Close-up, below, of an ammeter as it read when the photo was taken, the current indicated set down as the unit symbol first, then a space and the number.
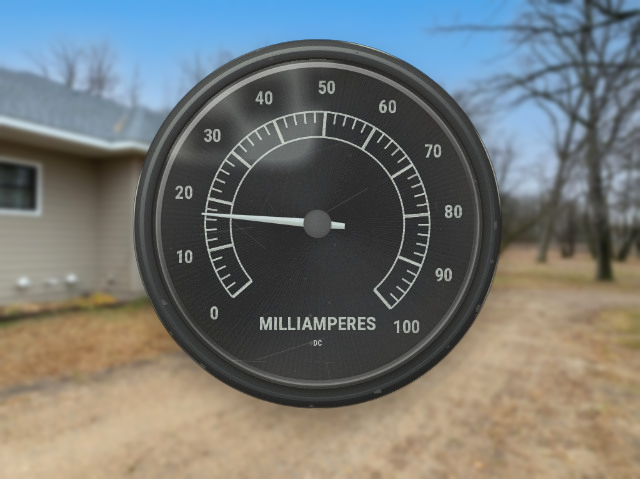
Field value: mA 17
